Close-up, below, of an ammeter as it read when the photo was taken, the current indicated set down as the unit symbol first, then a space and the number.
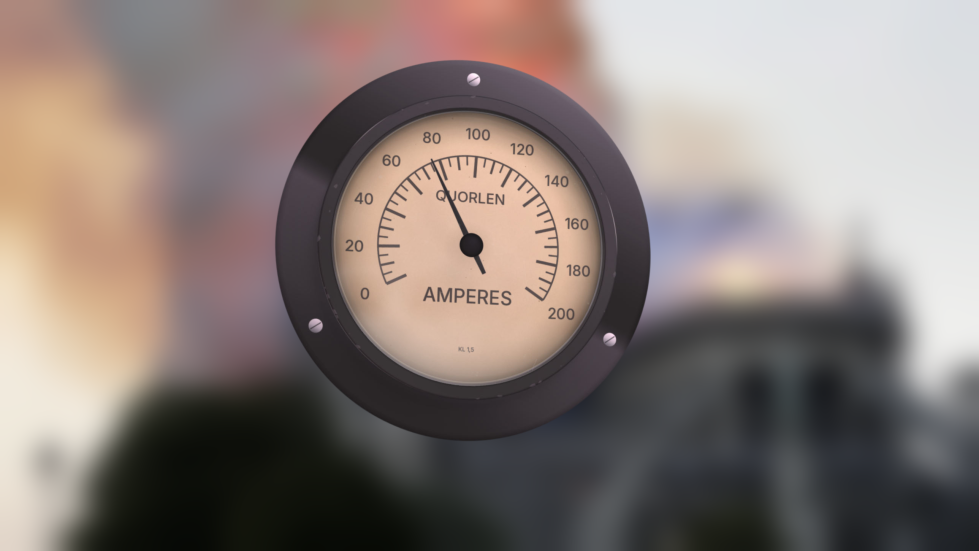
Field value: A 75
